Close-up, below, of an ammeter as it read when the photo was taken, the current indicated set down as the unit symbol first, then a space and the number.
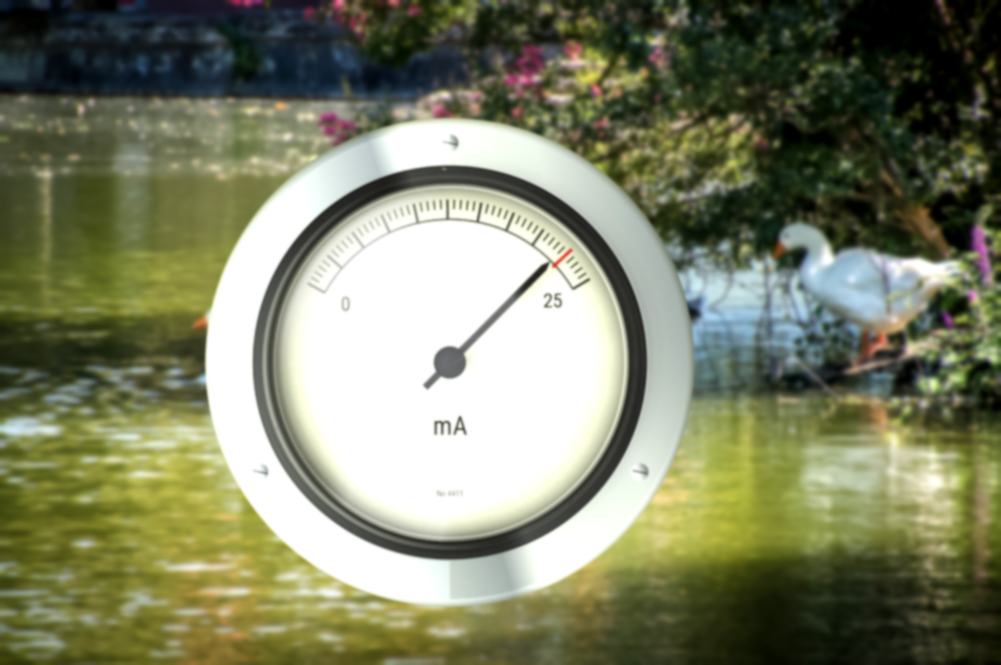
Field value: mA 22
